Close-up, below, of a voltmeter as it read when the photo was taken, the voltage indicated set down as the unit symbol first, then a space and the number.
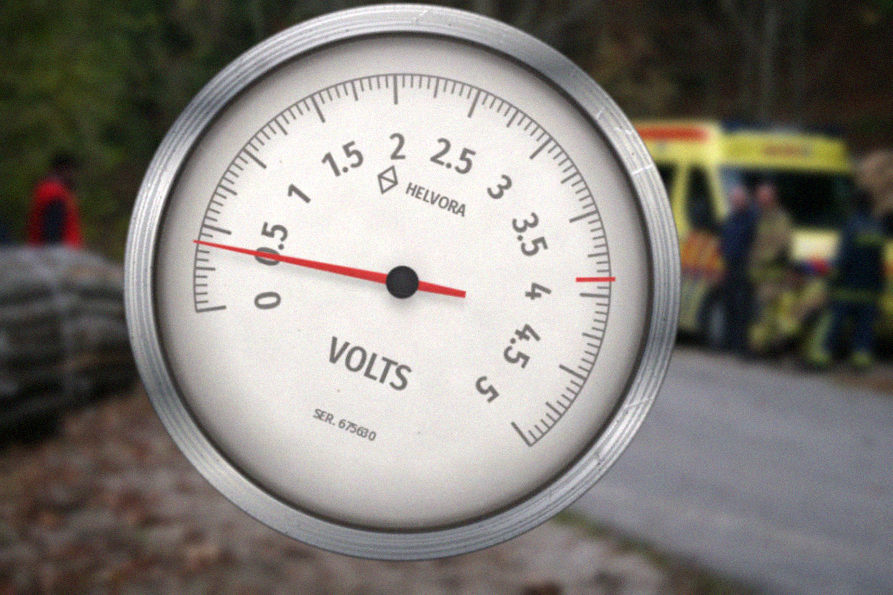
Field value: V 0.4
